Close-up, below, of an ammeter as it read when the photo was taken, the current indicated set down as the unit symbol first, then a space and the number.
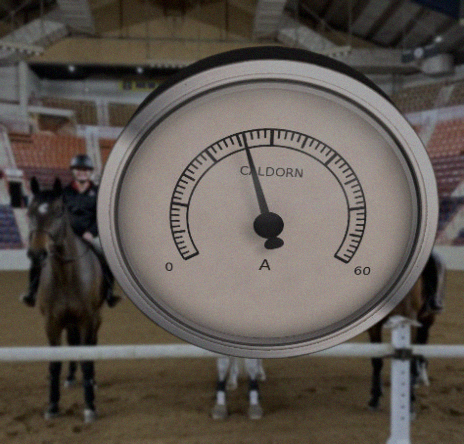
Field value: A 26
